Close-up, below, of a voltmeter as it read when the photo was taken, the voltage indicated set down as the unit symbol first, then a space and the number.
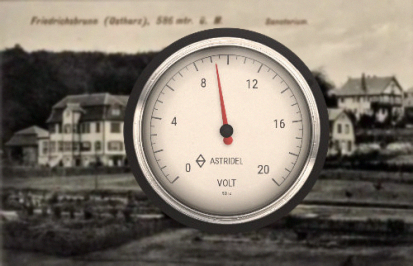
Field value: V 9.25
